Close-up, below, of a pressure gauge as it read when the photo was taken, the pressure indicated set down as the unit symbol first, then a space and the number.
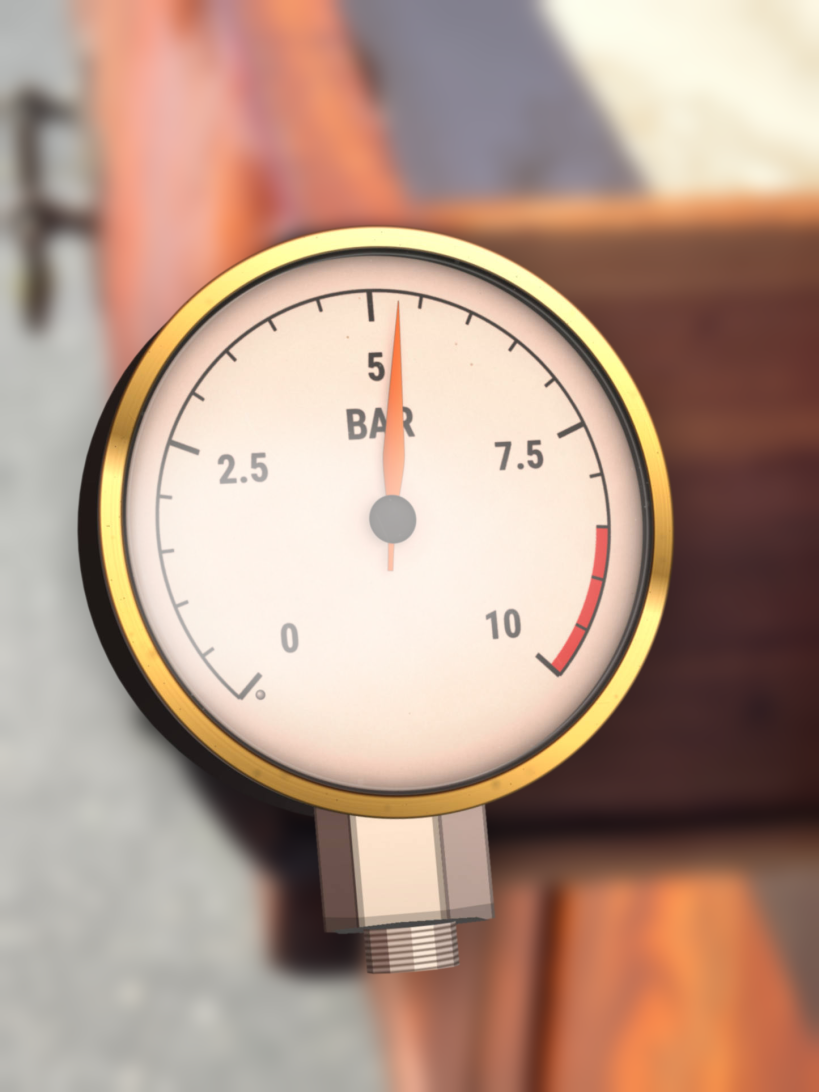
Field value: bar 5.25
